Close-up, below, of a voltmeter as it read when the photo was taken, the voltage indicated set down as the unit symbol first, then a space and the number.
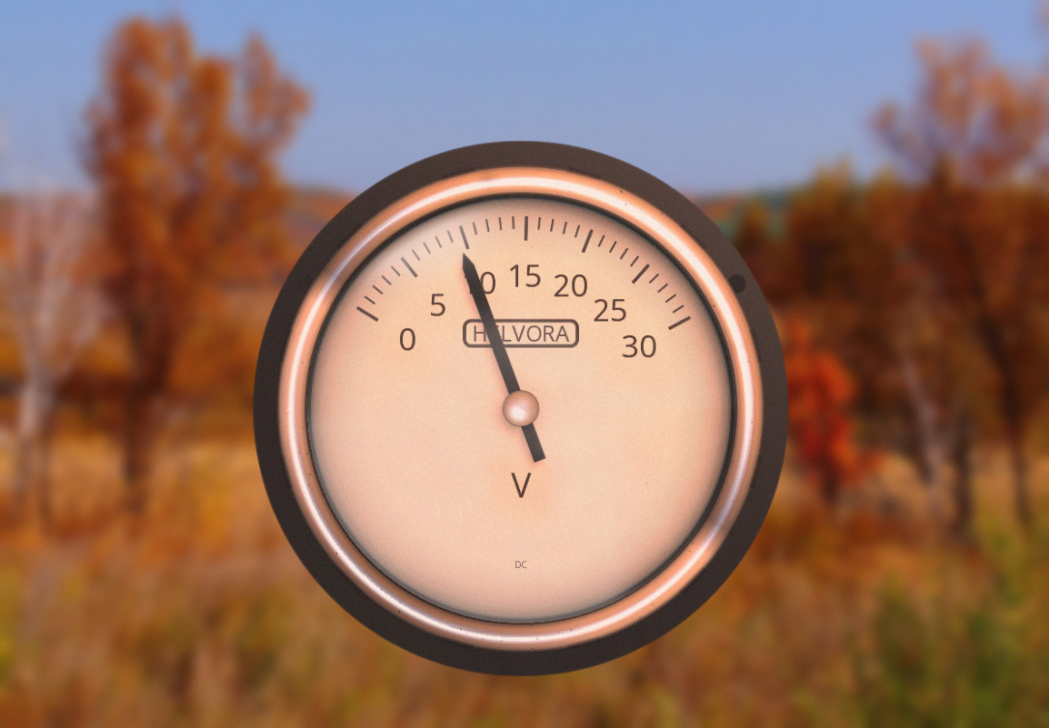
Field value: V 9.5
